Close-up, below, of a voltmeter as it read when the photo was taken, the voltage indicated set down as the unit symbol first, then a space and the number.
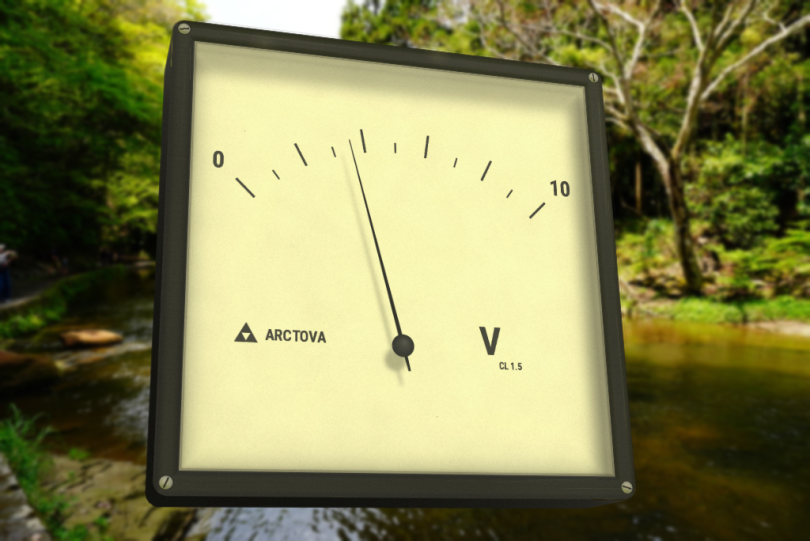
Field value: V 3.5
